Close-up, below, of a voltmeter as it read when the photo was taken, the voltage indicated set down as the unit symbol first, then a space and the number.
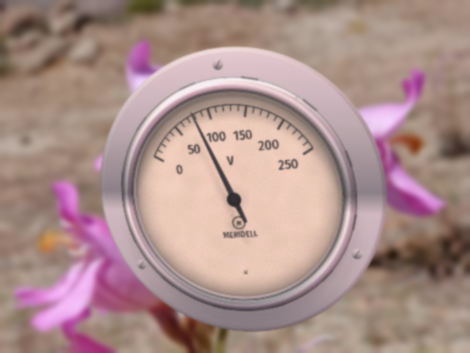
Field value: V 80
